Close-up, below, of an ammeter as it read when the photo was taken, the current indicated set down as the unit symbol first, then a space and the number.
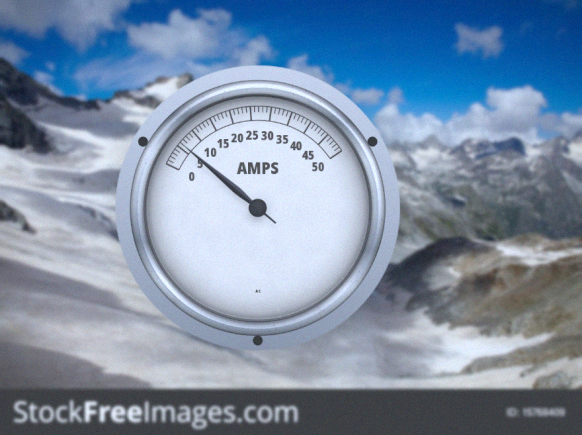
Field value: A 6
